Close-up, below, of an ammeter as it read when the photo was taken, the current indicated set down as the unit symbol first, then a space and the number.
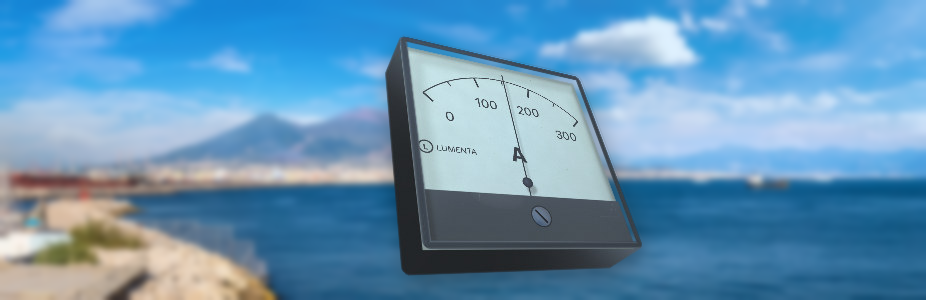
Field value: A 150
